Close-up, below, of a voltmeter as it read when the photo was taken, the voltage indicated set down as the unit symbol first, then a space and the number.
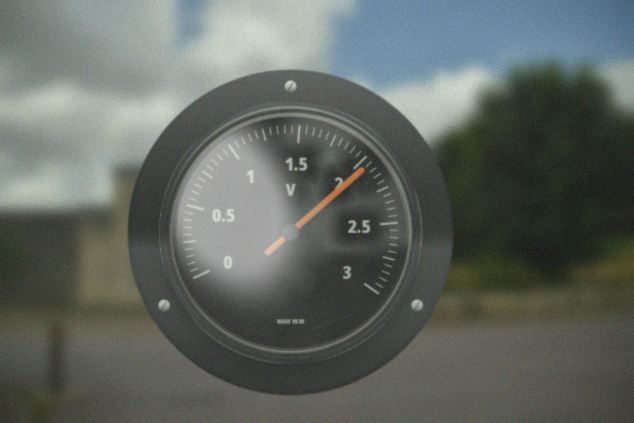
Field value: V 2.05
